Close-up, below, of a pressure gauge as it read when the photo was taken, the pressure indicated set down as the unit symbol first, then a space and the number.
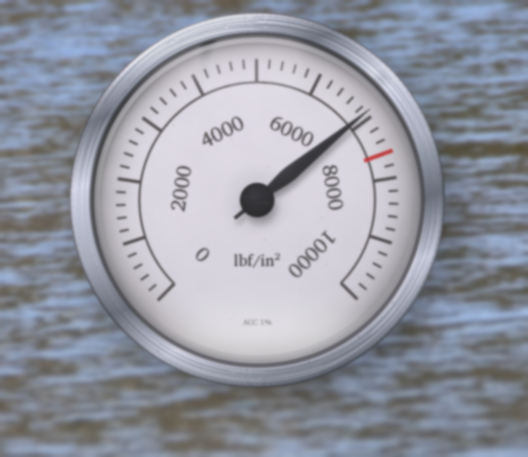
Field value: psi 6900
